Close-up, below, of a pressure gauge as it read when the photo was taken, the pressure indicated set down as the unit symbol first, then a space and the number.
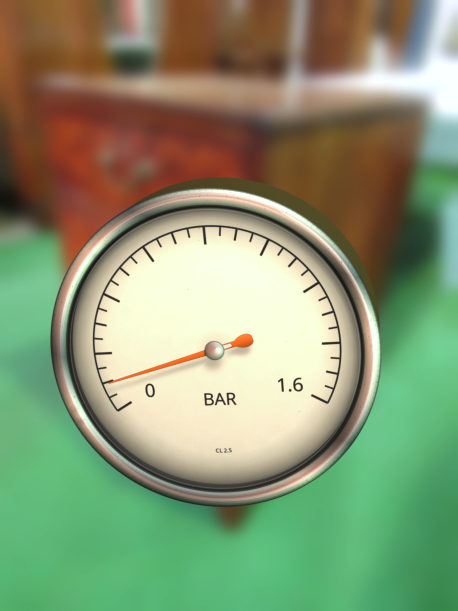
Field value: bar 0.1
